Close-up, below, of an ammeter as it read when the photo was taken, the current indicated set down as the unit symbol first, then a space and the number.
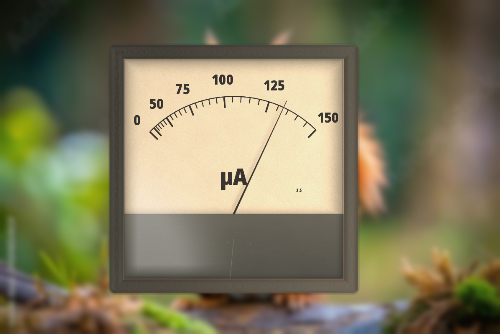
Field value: µA 132.5
